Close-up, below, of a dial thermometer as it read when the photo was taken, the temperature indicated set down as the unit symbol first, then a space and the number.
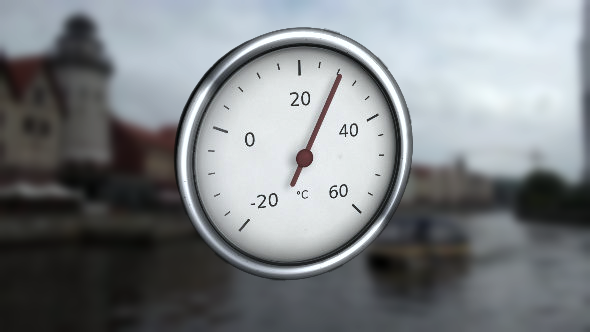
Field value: °C 28
